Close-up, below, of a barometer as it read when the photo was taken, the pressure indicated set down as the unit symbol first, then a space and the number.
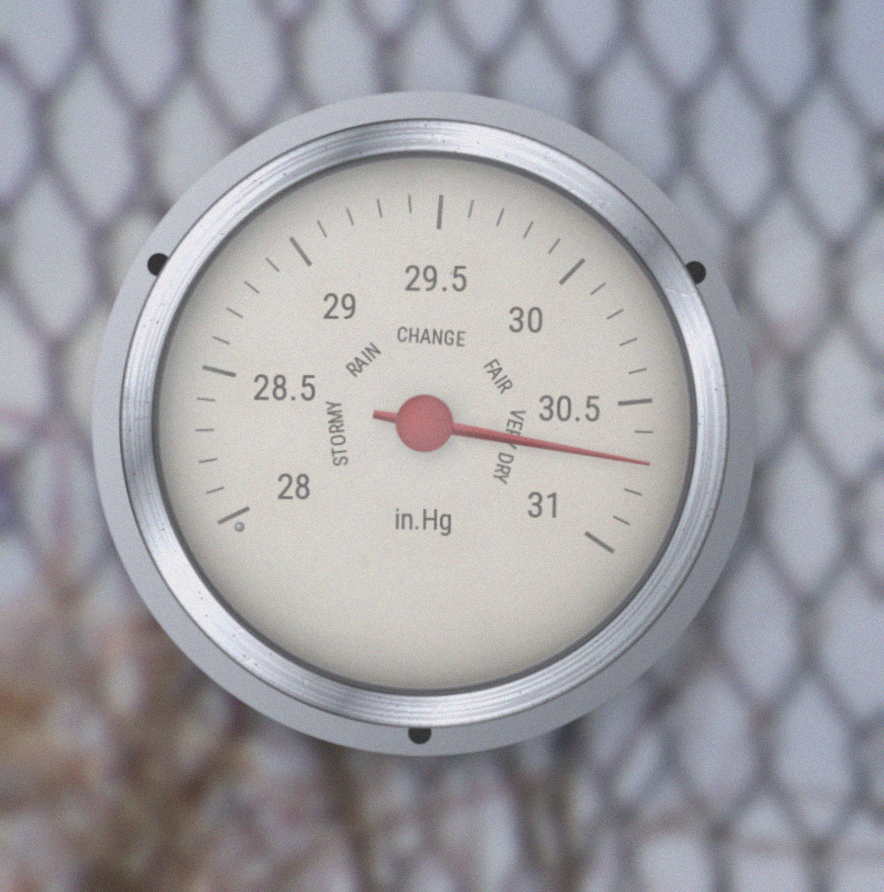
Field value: inHg 30.7
